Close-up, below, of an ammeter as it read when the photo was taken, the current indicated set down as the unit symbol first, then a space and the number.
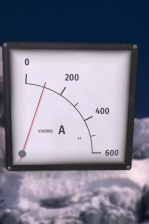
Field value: A 100
